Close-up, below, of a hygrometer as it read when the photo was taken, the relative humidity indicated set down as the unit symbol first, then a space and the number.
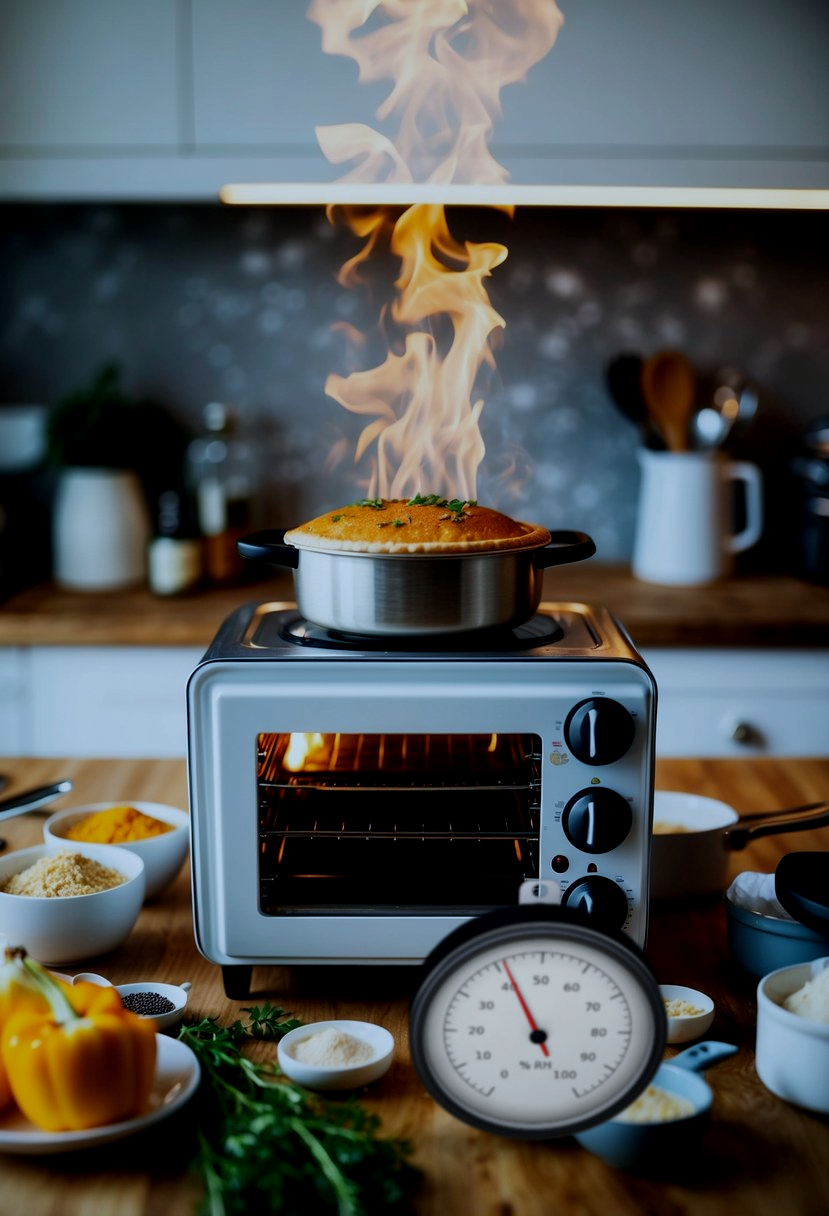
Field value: % 42
